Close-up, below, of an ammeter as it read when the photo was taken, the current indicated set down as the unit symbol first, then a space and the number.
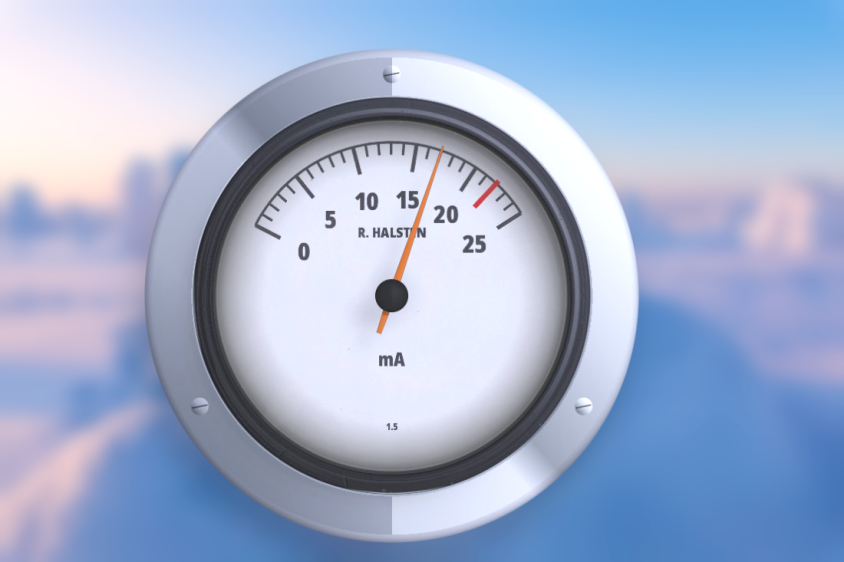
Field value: mA 17
